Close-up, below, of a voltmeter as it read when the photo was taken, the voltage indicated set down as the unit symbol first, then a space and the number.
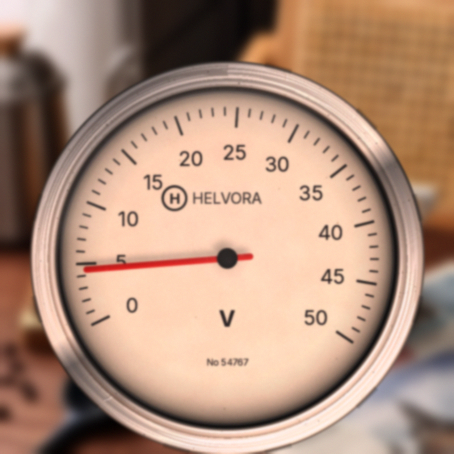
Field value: V 4.5
